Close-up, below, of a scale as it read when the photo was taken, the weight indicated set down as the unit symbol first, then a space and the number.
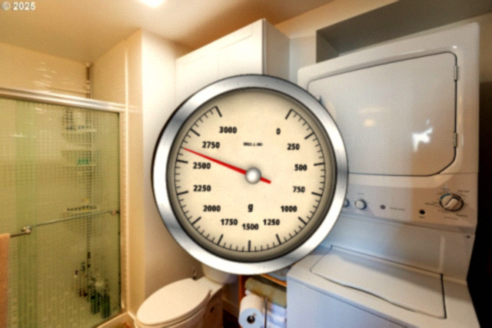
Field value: g 2600
